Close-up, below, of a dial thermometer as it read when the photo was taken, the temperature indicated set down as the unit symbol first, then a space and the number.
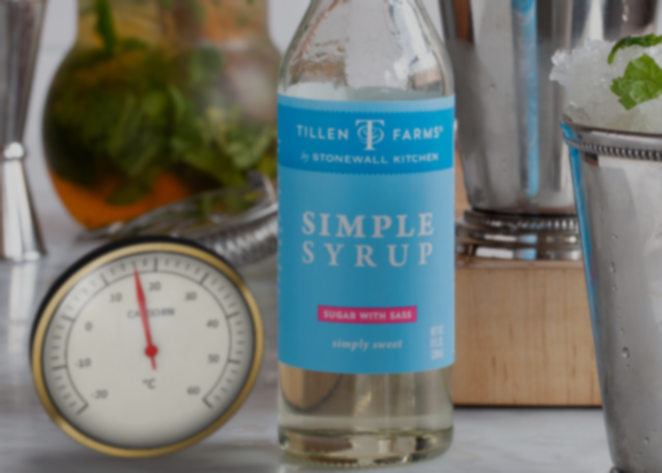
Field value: °C 16
